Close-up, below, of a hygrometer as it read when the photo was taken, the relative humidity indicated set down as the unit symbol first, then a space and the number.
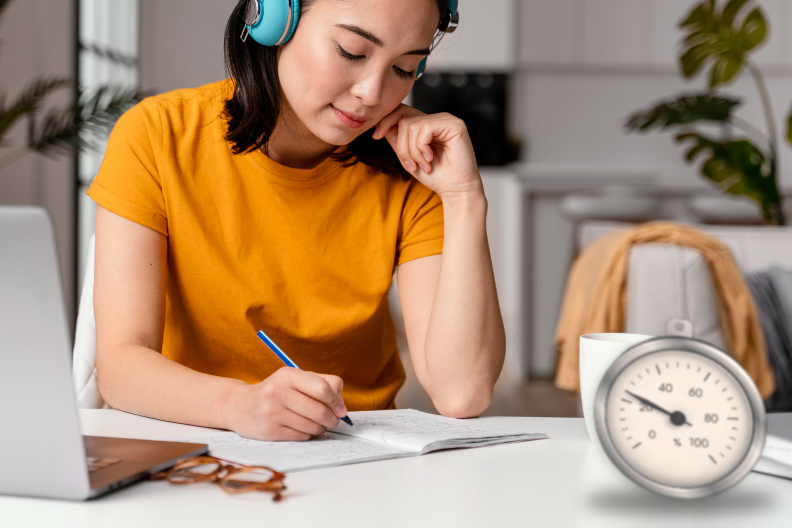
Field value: % 24
